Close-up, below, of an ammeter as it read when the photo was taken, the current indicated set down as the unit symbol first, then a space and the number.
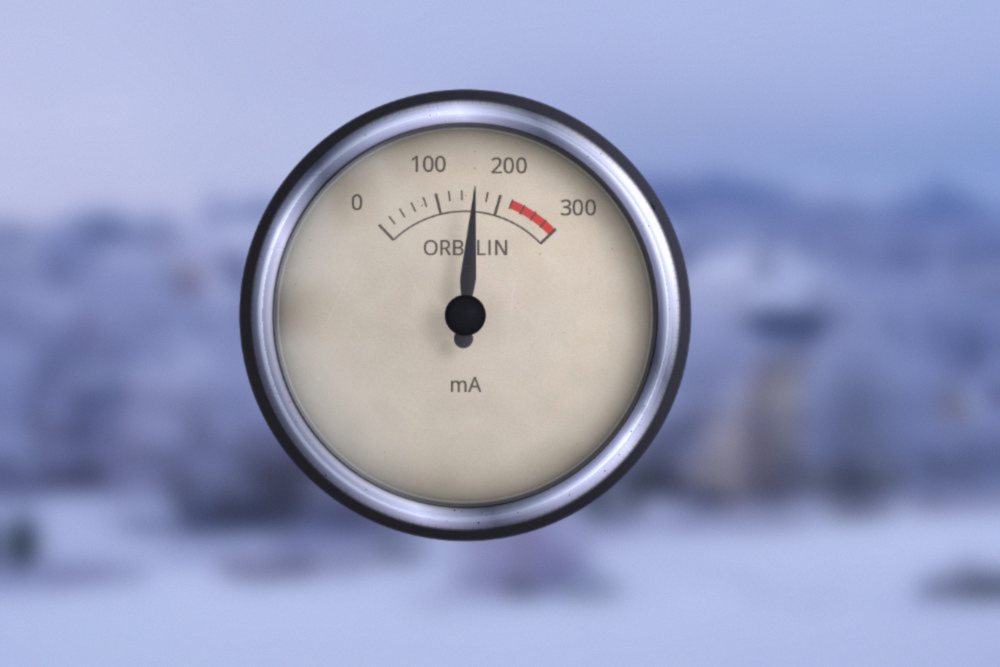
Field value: mA 160
